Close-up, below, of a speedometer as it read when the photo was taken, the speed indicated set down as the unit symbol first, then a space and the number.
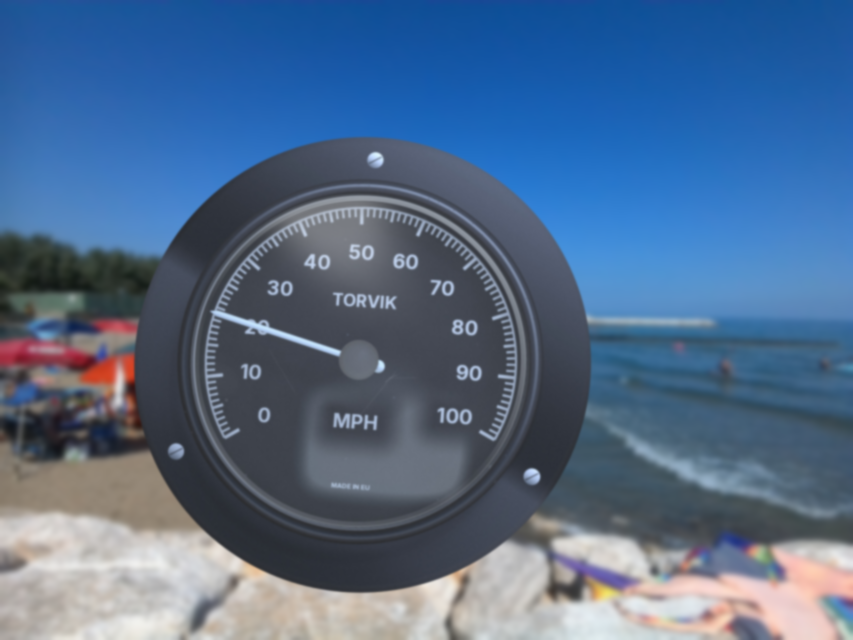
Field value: mph 20
